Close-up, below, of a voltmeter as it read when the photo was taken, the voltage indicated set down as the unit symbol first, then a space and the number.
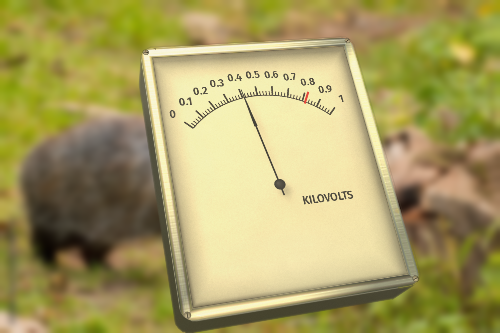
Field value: kV 0.4
